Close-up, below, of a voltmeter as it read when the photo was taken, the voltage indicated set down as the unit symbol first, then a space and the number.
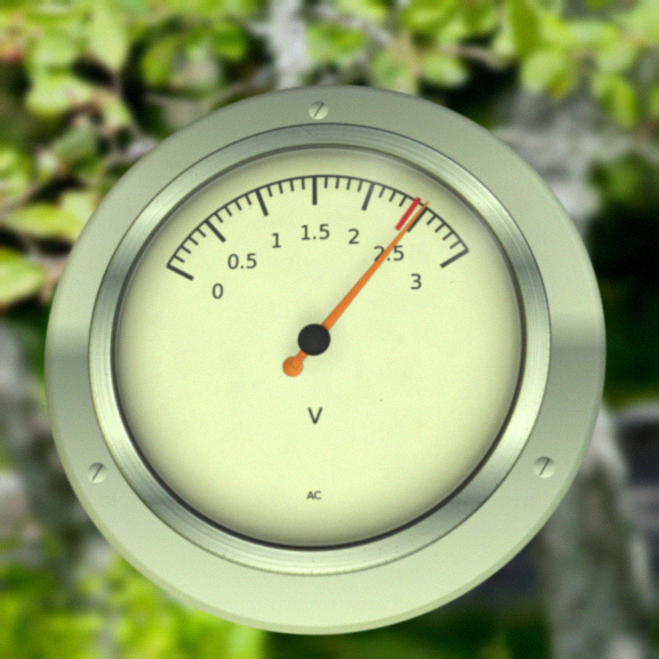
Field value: V 2.5
